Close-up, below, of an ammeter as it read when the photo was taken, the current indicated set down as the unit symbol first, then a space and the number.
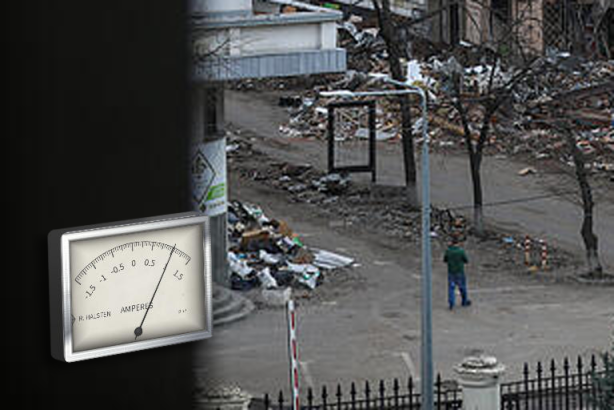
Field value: A 1
